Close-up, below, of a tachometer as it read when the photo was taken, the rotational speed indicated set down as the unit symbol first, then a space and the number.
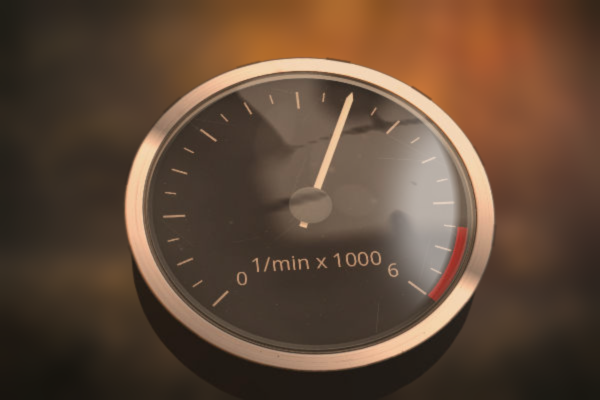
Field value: rpm 3500
